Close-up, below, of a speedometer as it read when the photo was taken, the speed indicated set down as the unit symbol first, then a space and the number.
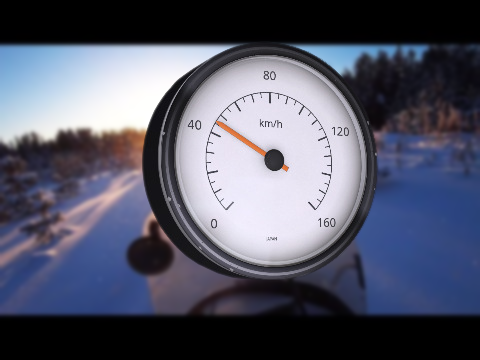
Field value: km/h 45
